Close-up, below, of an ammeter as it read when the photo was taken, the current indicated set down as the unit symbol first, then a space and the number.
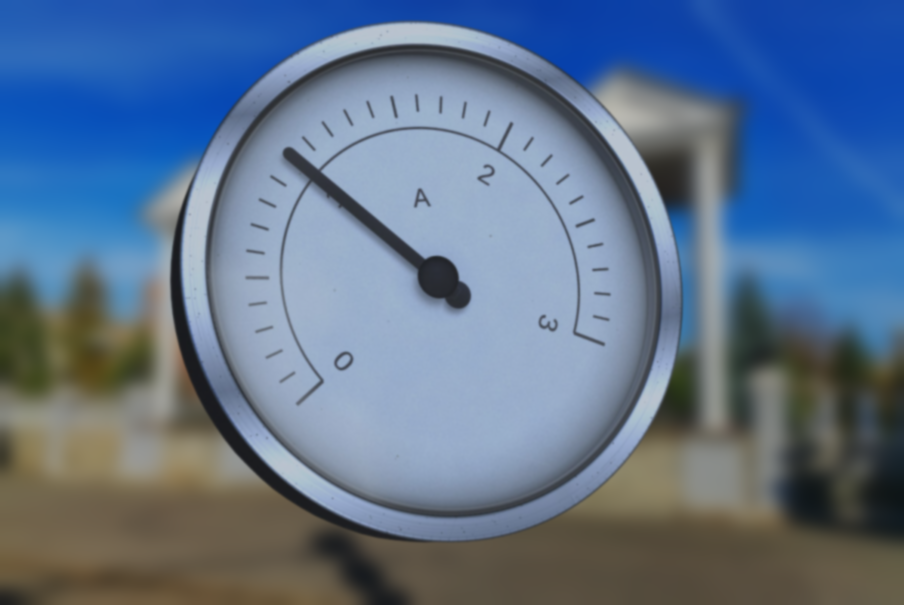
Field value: A 1
